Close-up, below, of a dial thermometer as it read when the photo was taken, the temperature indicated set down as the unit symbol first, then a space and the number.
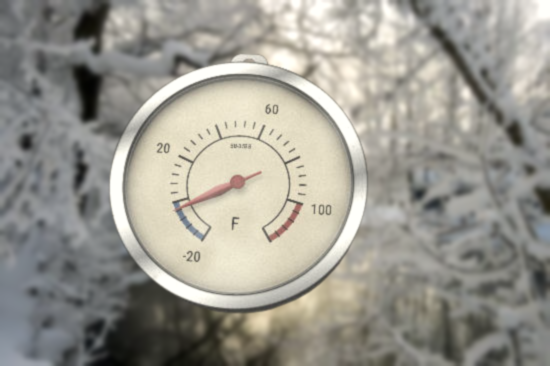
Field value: °F -4
